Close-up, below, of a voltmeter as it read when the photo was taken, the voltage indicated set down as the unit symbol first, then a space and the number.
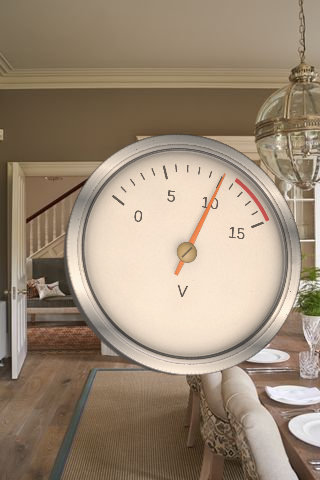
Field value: V 10
